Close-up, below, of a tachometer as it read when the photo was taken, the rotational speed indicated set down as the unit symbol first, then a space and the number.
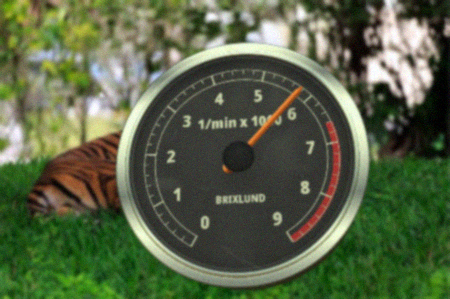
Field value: rpm 5800
